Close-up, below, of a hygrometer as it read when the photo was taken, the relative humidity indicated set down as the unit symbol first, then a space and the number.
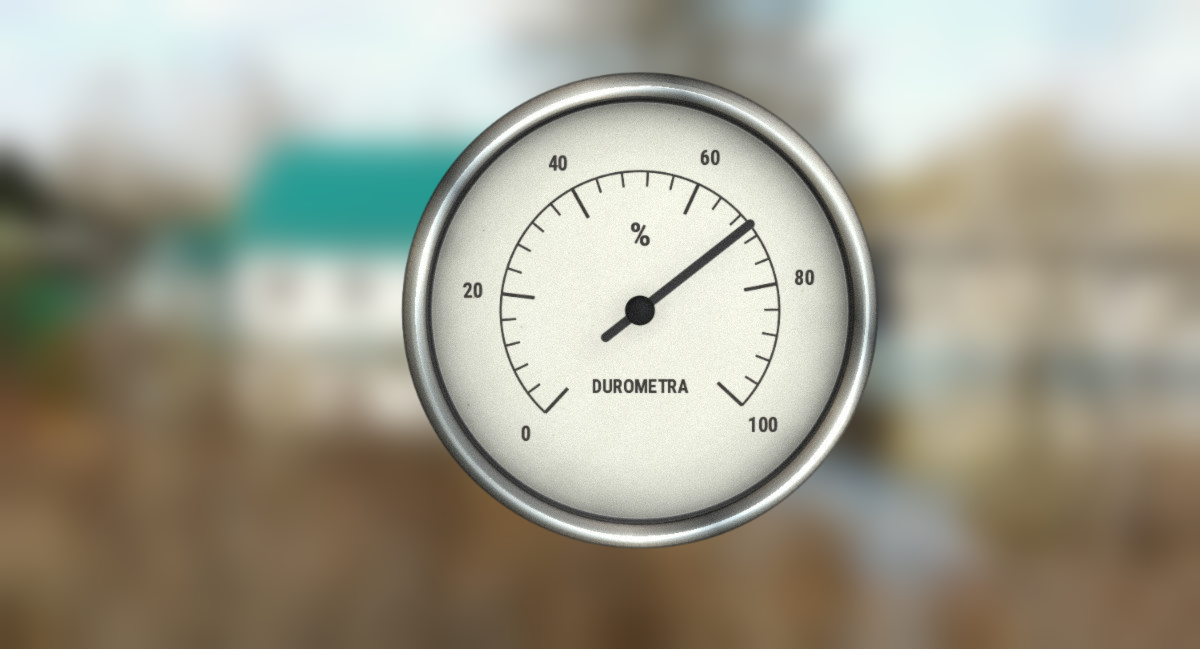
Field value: % 70
